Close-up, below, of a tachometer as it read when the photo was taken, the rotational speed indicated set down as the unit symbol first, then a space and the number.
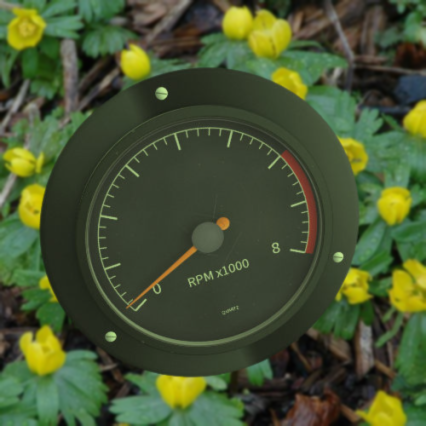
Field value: rpm 200
